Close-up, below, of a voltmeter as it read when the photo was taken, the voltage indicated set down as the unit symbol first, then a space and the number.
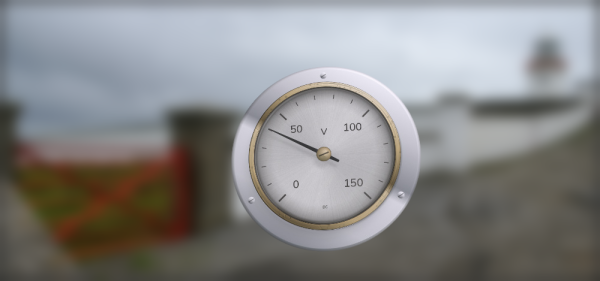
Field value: V 40
